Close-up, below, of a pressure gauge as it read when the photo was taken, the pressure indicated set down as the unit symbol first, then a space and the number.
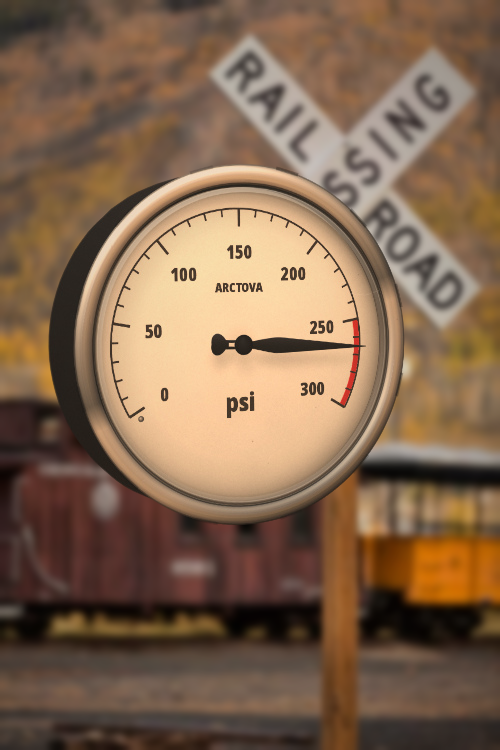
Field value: psi 265
